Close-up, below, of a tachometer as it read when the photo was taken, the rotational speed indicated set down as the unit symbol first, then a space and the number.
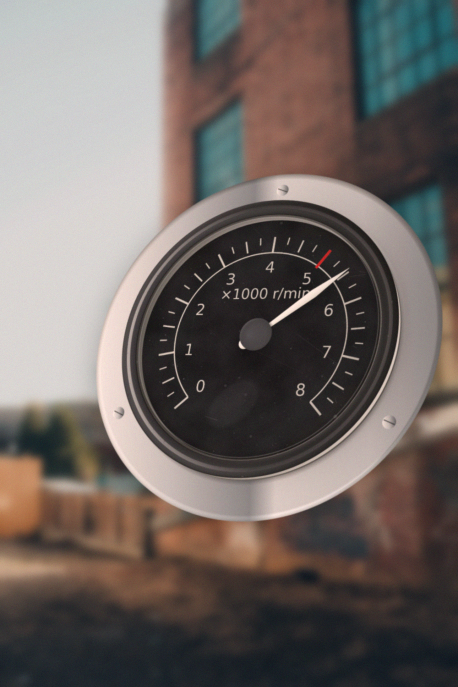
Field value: rpm 5500
